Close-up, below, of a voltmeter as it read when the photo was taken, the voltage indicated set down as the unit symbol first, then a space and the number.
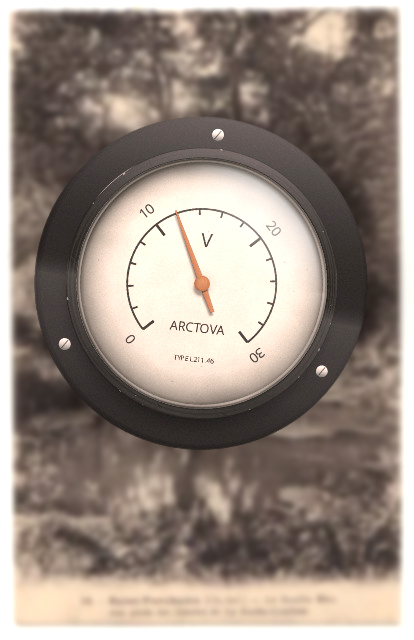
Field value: V 12
